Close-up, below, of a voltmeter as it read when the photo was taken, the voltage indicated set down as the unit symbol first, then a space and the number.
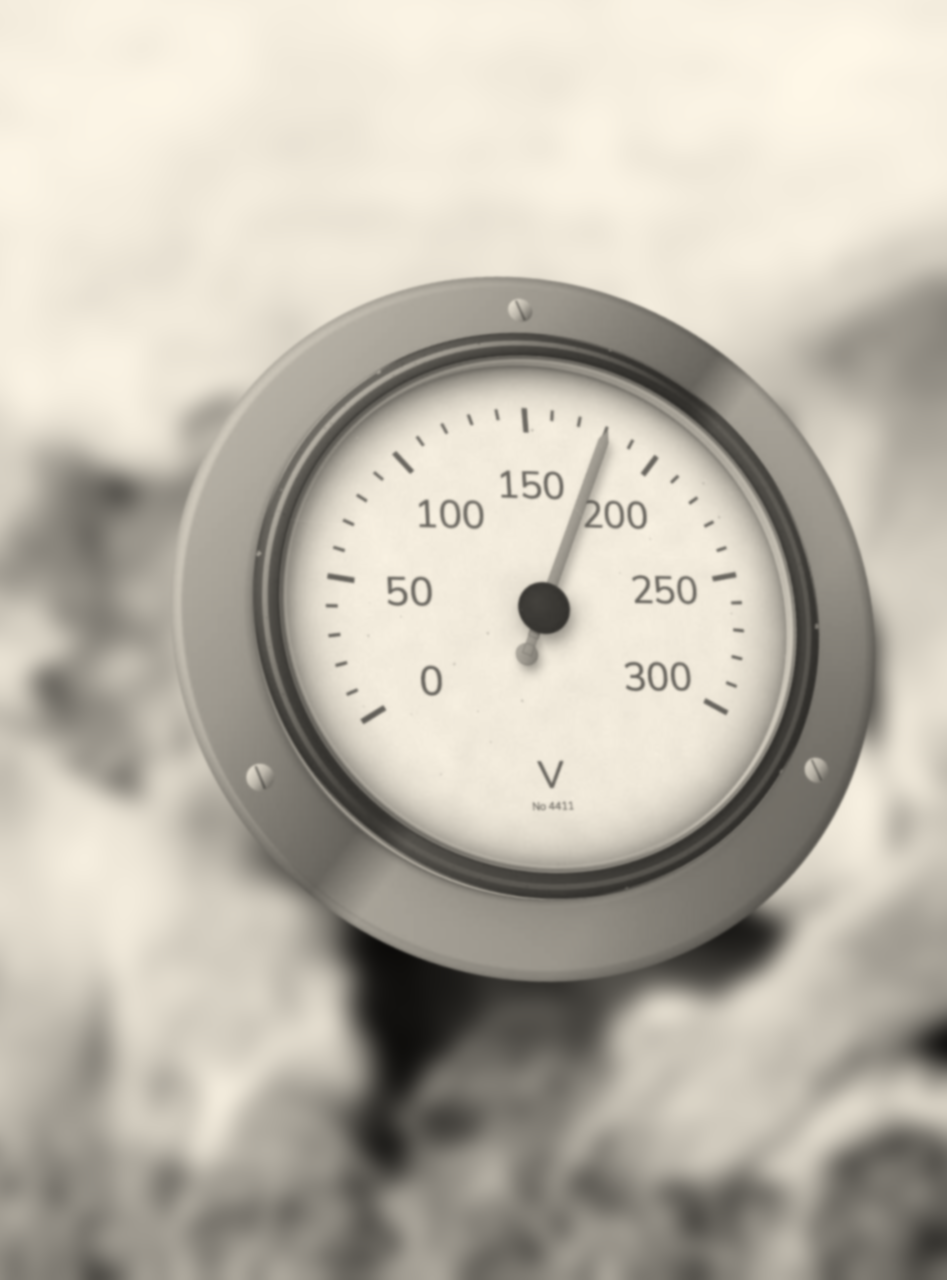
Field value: V 180
